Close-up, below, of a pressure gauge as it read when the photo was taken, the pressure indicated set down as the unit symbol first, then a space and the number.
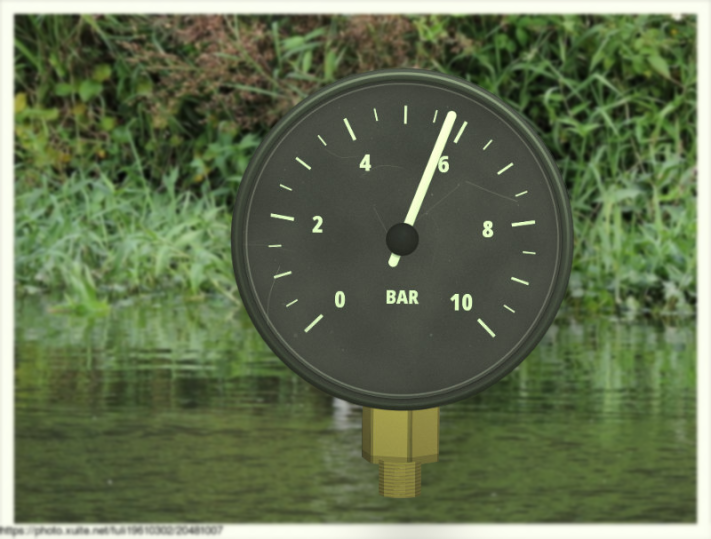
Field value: bar 5.75
